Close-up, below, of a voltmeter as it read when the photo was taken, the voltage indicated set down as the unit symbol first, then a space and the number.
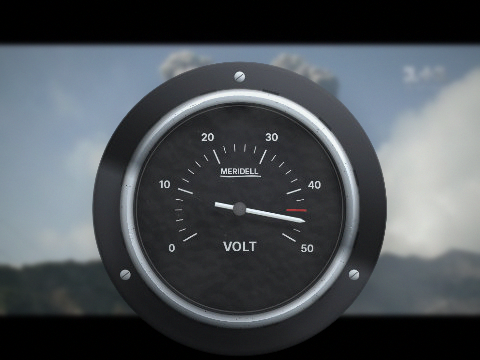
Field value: V 46
